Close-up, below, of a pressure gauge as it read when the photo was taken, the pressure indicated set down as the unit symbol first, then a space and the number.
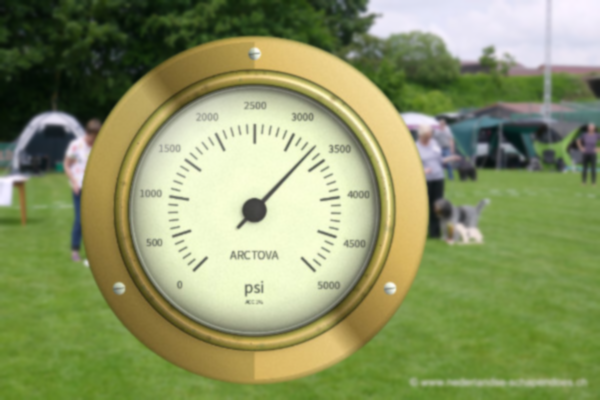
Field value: psi 3300
